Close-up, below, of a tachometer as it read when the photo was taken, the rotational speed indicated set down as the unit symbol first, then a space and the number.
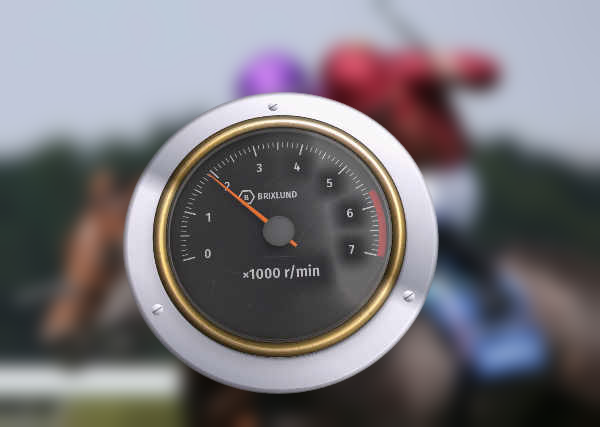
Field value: rpm 1900
